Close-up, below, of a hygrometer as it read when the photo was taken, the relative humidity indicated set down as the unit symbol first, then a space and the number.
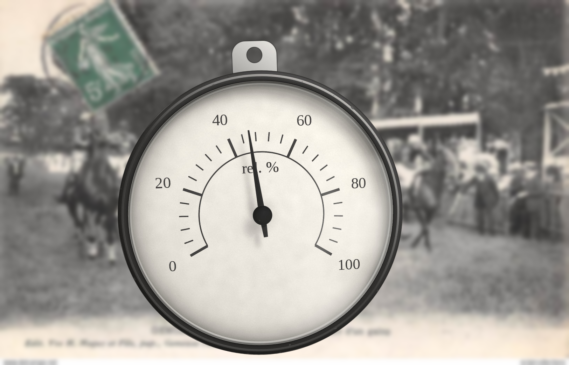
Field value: % 46
